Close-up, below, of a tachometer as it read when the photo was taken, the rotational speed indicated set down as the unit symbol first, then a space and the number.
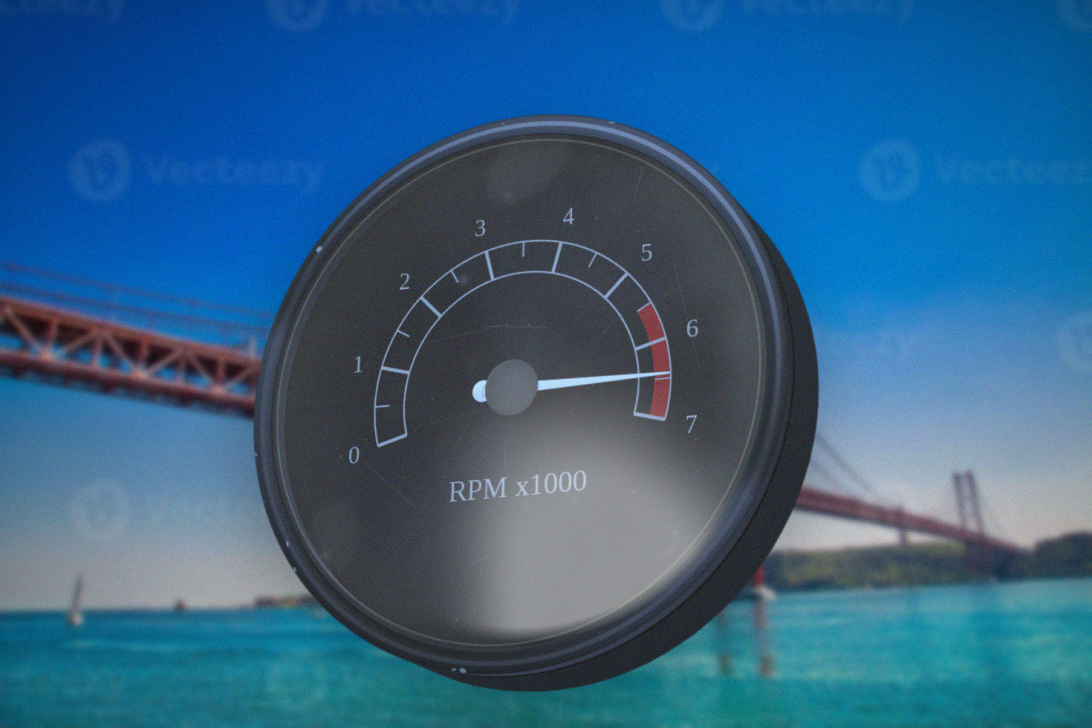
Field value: rpm 6500
